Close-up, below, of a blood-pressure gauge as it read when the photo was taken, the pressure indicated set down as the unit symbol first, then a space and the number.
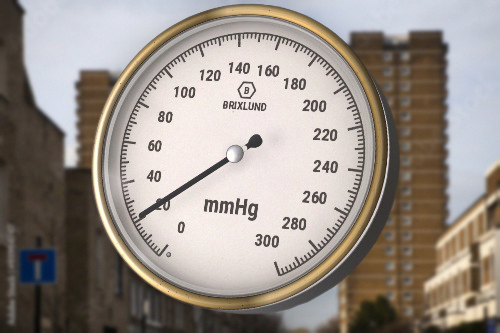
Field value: mmHg 20
